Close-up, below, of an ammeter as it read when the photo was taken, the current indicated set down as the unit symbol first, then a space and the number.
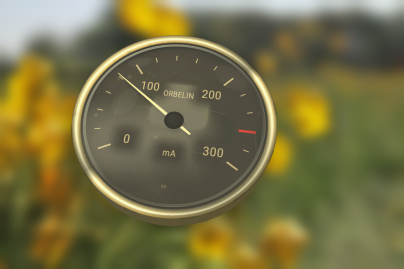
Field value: mA 80
